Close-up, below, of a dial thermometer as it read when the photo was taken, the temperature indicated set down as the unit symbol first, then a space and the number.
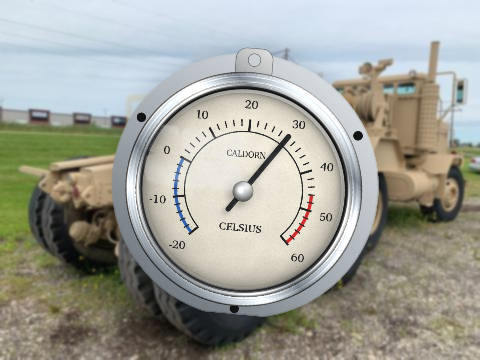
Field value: °C 30
